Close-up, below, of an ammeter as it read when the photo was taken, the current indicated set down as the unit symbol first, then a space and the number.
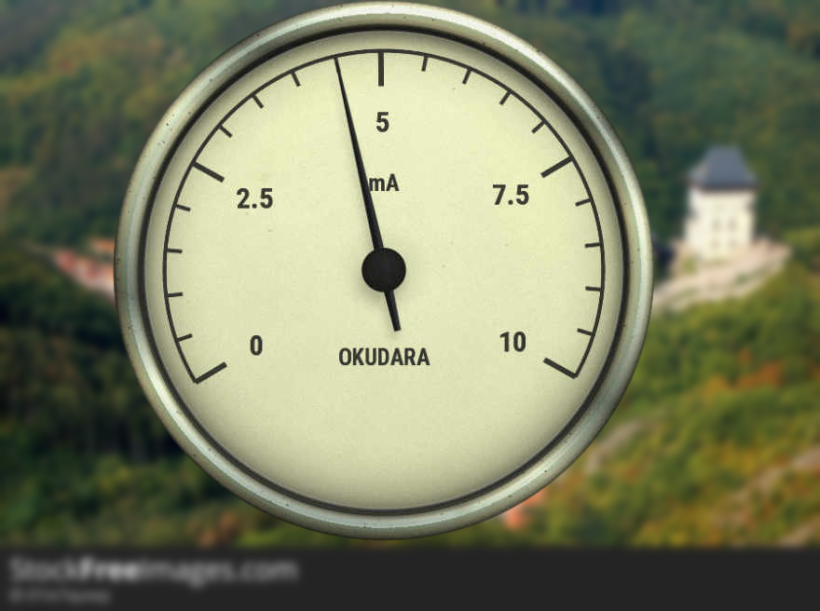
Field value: mA 4.5
